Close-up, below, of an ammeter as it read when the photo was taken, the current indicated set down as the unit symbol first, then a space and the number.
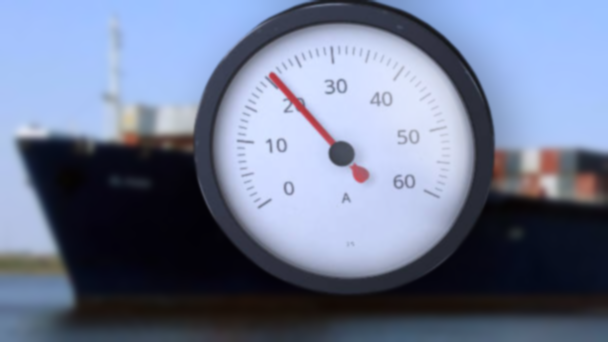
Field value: A 21
